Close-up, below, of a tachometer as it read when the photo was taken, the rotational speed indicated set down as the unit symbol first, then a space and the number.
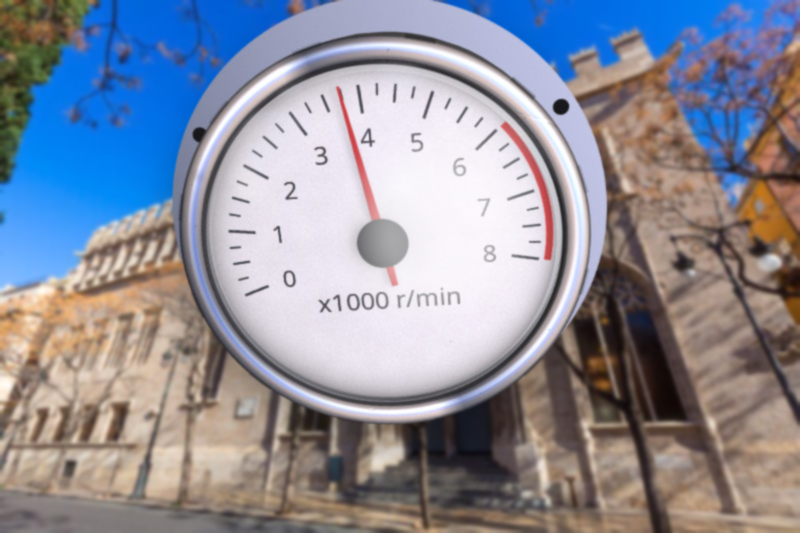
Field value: rpm 3750
